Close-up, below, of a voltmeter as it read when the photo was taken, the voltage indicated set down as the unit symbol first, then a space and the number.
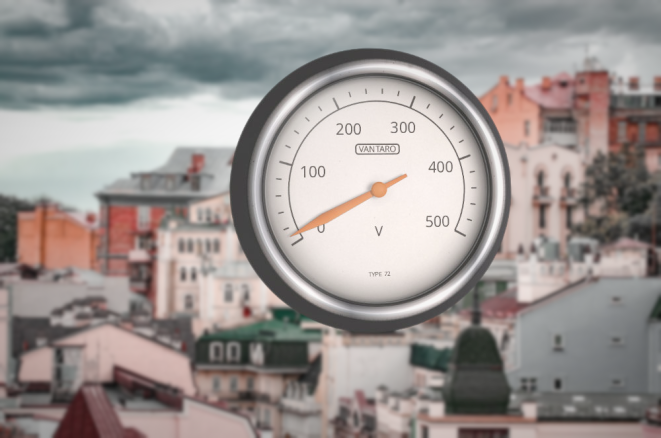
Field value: V 10
